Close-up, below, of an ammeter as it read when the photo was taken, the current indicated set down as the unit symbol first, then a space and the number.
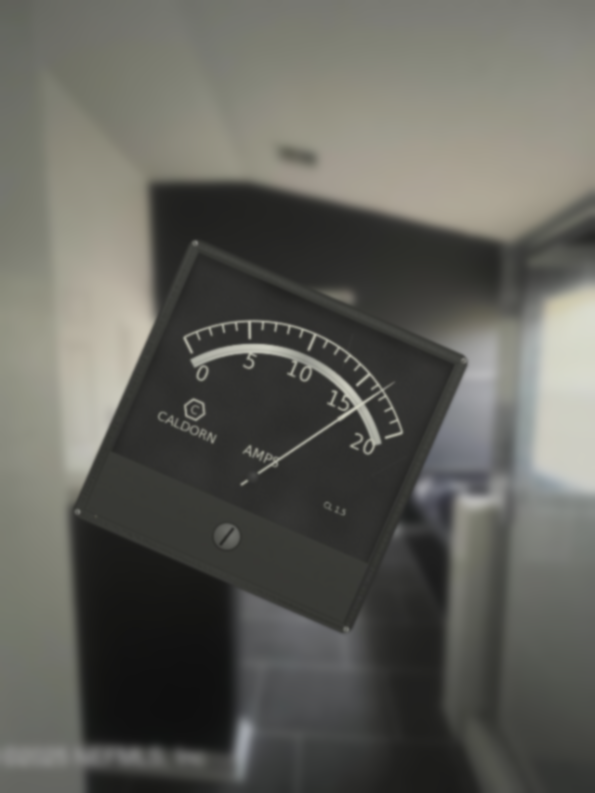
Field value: A 16.5
